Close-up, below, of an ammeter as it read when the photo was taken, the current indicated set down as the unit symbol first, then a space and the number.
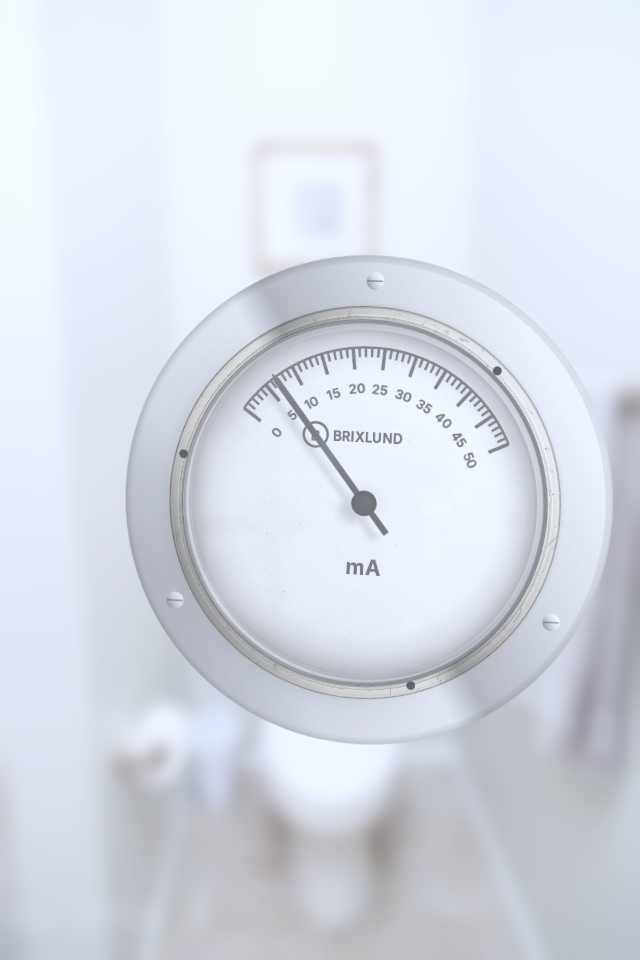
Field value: mA 7
